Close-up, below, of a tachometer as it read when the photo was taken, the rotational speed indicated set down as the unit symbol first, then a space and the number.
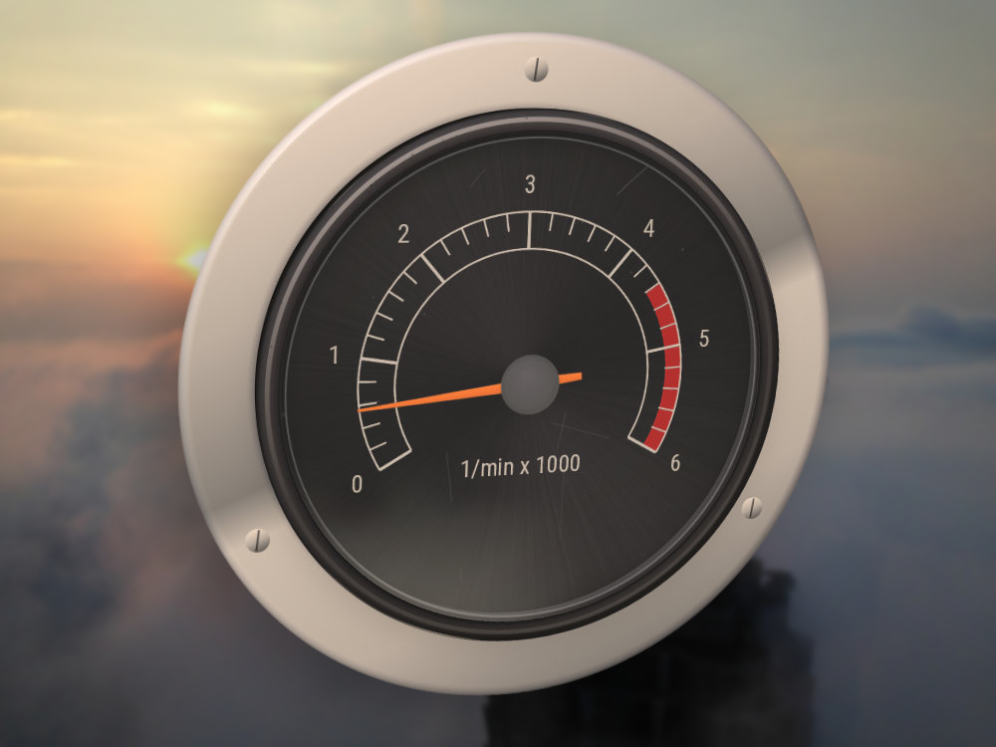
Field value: rpm 600
